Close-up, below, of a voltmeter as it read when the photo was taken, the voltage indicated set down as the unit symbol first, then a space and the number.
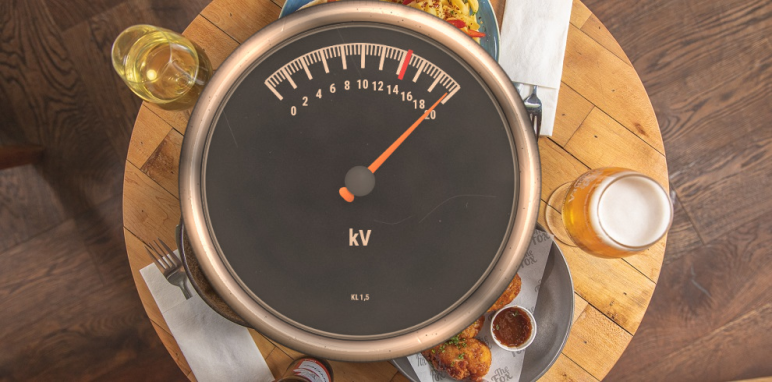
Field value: kV 19.6
